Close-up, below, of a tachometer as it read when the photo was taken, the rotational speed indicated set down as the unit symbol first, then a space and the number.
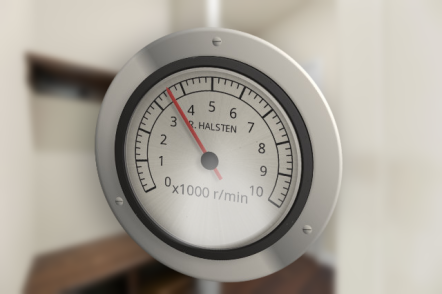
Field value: rpm 3600
